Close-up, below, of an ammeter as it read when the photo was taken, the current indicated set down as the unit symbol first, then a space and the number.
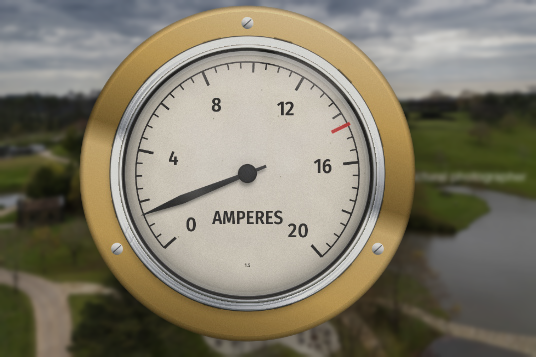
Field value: A 1.5
